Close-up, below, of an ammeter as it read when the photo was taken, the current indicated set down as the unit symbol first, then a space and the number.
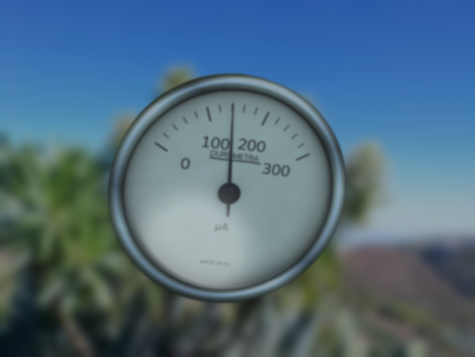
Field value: µA 140
